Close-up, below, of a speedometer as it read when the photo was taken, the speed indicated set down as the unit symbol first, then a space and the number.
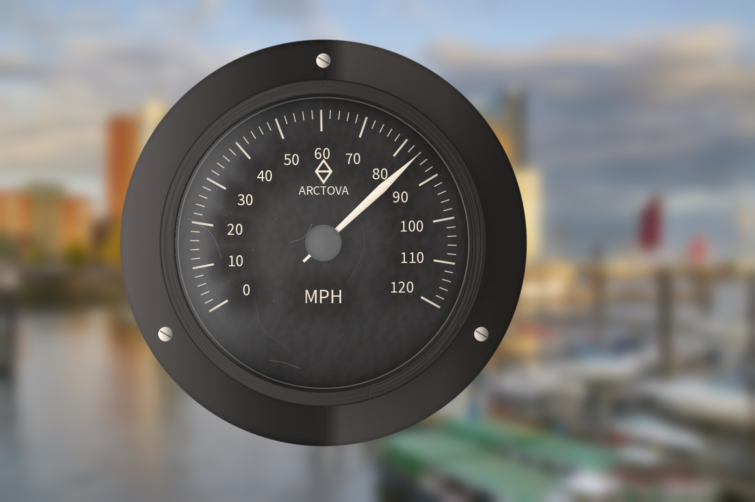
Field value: mph 84
